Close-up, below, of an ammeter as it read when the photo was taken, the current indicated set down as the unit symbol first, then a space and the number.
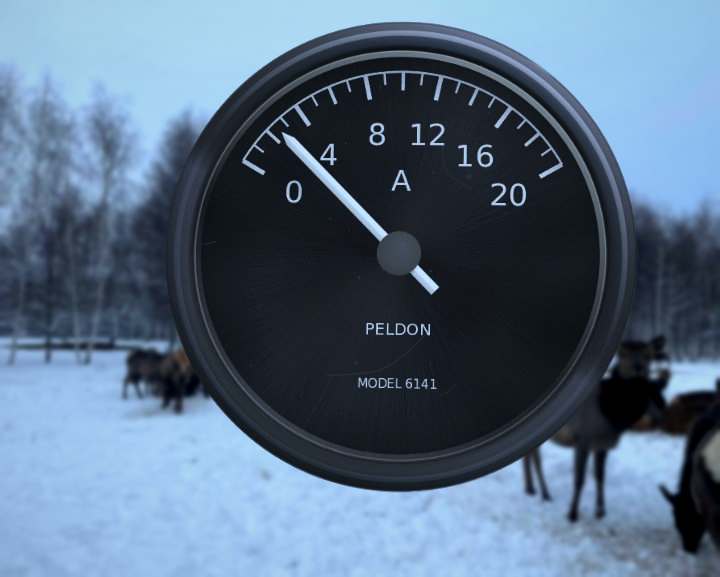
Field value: A 2.5
